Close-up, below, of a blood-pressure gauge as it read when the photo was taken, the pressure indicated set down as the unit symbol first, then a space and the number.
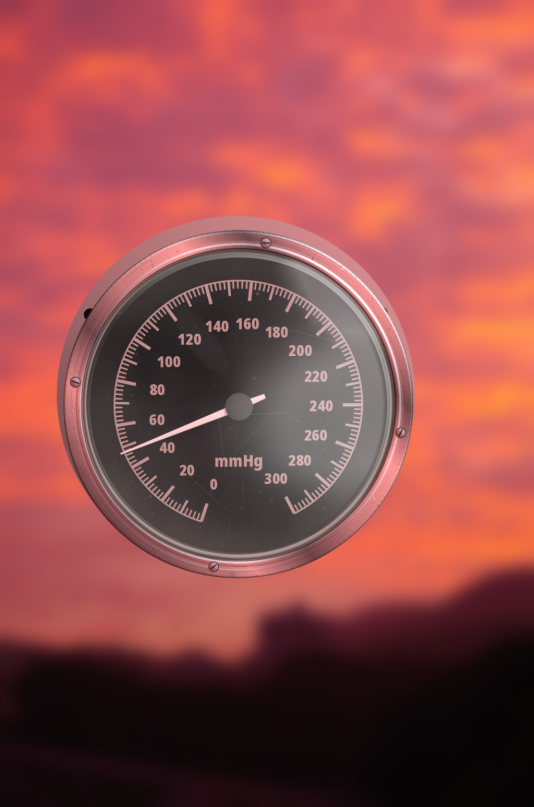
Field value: mmHg 48
